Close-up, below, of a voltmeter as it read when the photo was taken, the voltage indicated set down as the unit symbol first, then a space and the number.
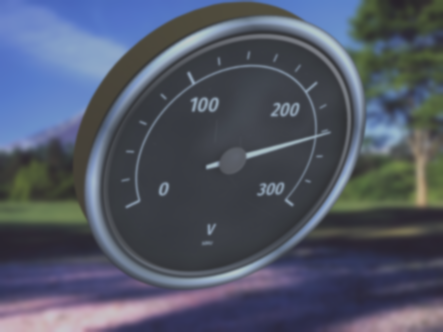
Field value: V 240
